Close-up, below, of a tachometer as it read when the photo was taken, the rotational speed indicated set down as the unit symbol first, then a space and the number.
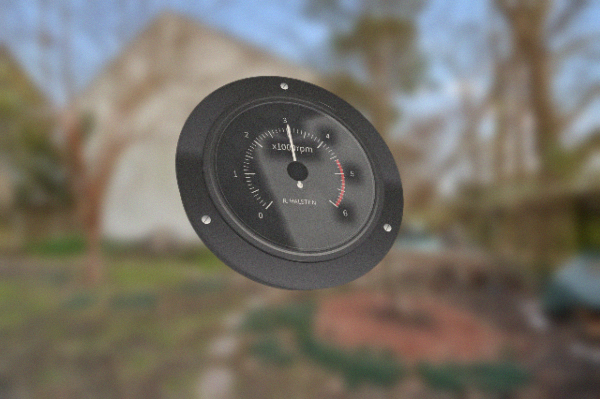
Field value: rpm 3000
